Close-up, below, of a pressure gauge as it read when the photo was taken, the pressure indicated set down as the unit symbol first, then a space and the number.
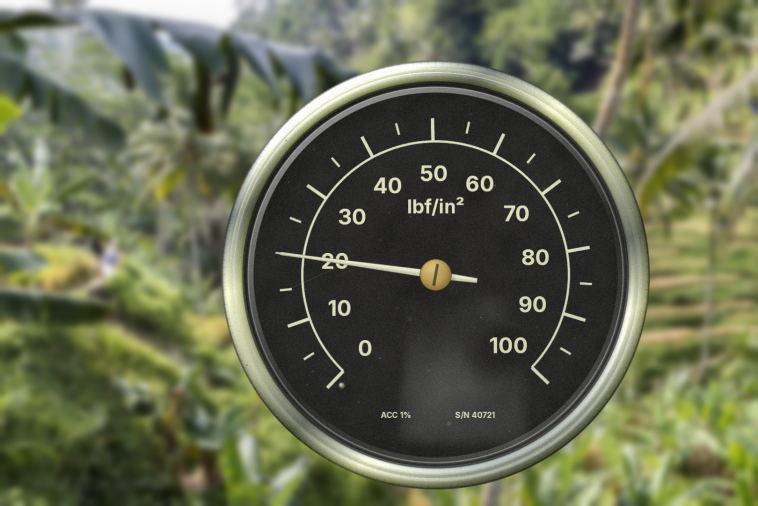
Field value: psi 20
